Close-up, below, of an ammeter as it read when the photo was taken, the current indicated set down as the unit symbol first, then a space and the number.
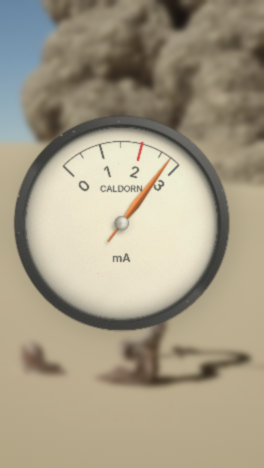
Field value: mA 2.75
